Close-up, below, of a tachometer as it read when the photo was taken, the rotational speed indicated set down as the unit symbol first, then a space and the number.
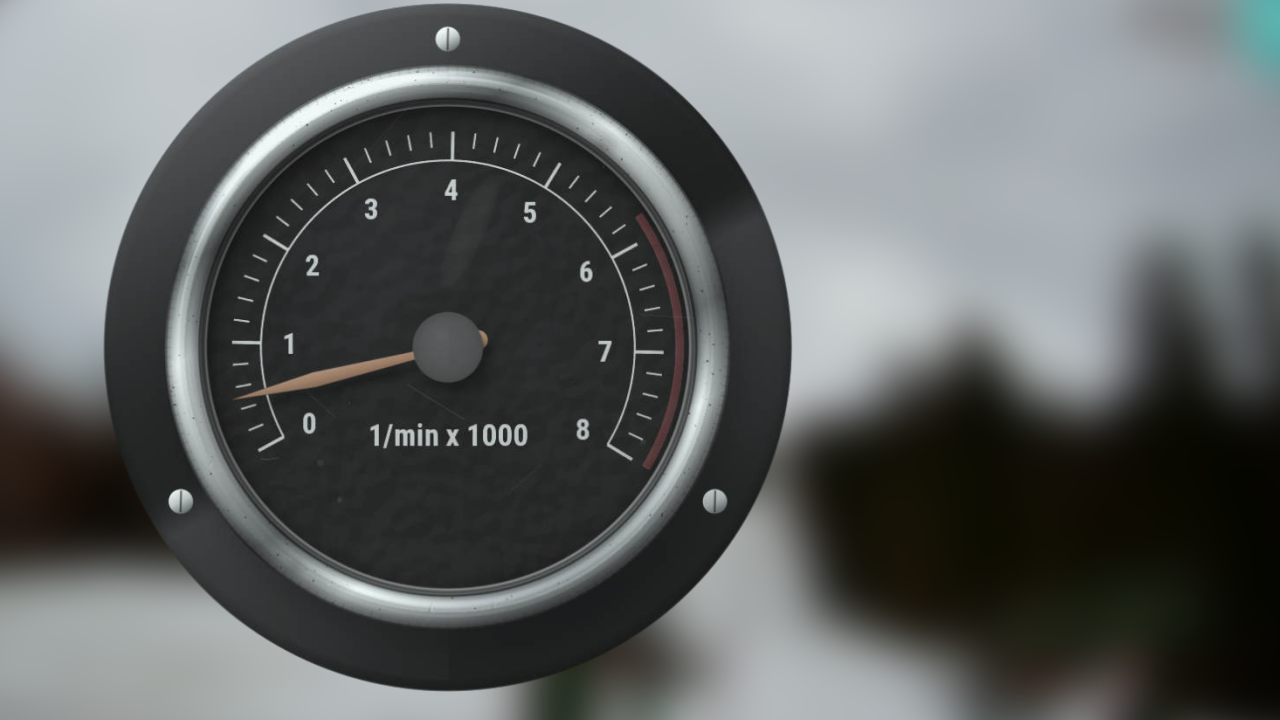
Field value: rpm 500
